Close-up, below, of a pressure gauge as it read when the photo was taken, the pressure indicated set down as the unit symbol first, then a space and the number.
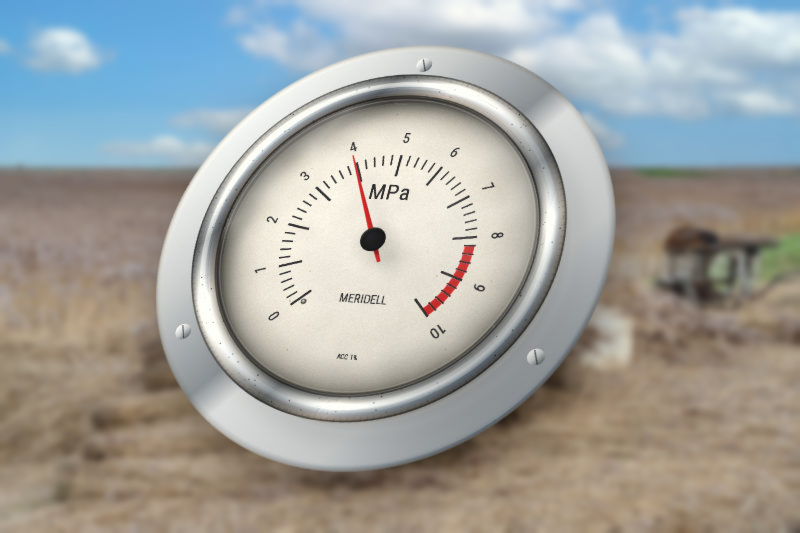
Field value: MPa 4
